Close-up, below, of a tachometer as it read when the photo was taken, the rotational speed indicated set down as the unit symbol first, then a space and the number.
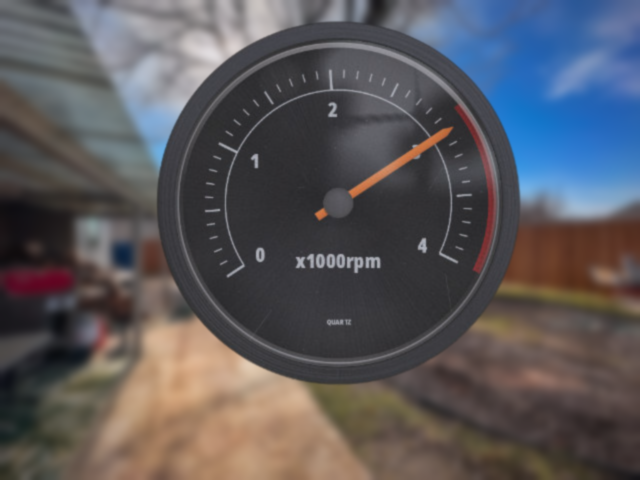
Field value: rpm 3000
